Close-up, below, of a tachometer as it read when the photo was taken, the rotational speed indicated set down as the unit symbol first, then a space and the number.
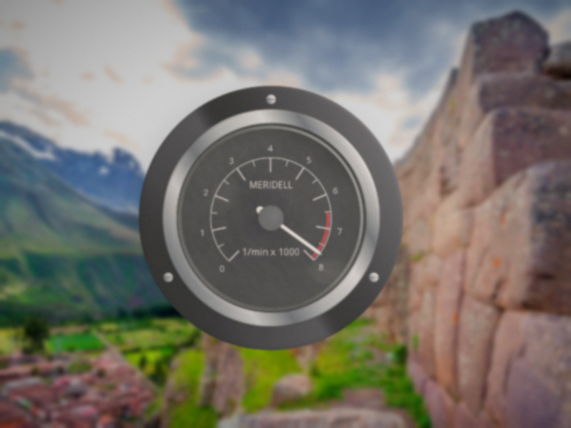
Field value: rpm 7750
